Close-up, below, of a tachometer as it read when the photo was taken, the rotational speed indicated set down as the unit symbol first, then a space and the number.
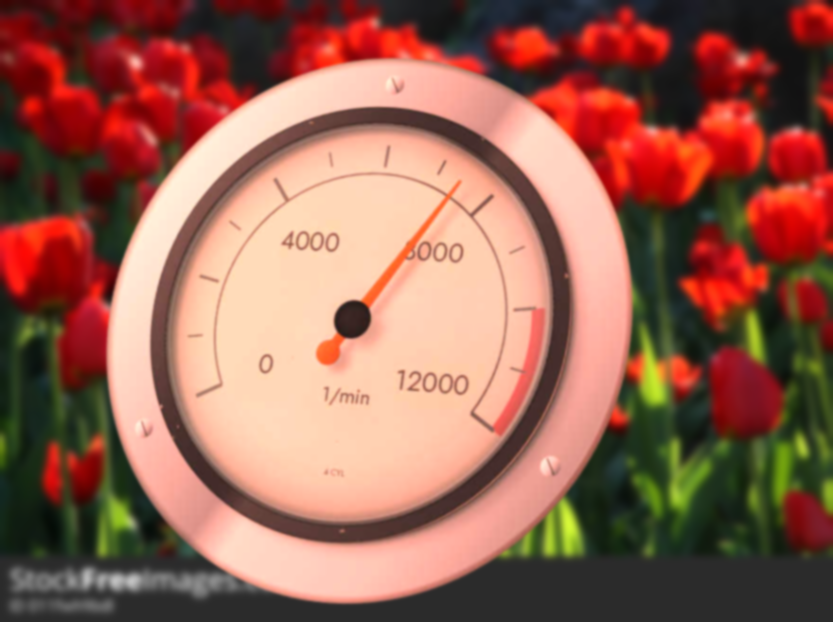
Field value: rpm 7500
